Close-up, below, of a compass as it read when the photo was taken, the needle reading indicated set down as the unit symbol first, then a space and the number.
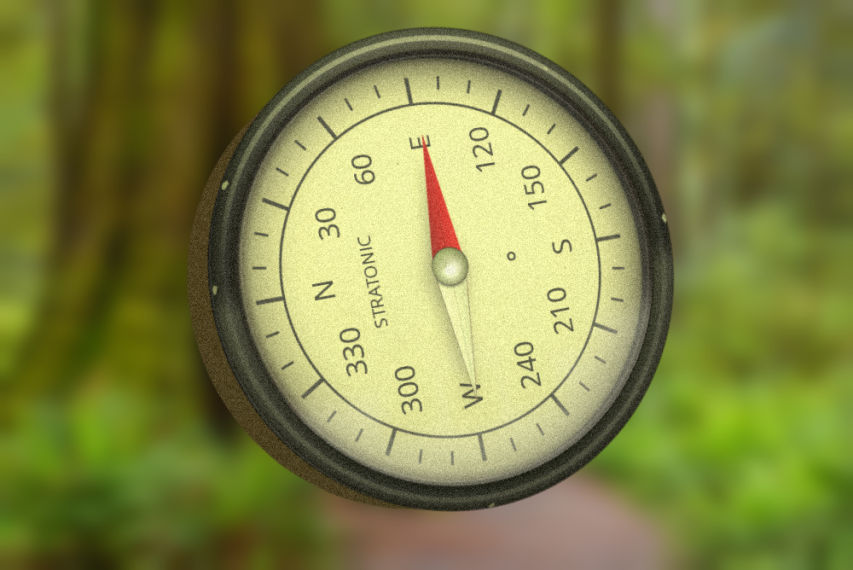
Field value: ° 90
